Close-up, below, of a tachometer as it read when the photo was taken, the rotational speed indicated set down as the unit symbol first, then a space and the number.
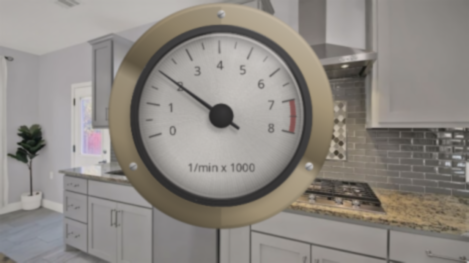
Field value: rpm 2000
